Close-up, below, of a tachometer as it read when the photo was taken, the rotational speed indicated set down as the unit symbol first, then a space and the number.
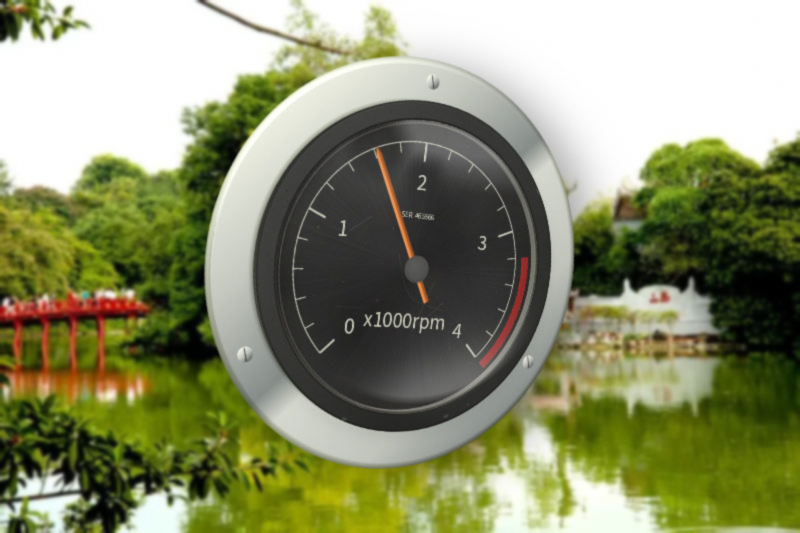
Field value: rpm 1600
